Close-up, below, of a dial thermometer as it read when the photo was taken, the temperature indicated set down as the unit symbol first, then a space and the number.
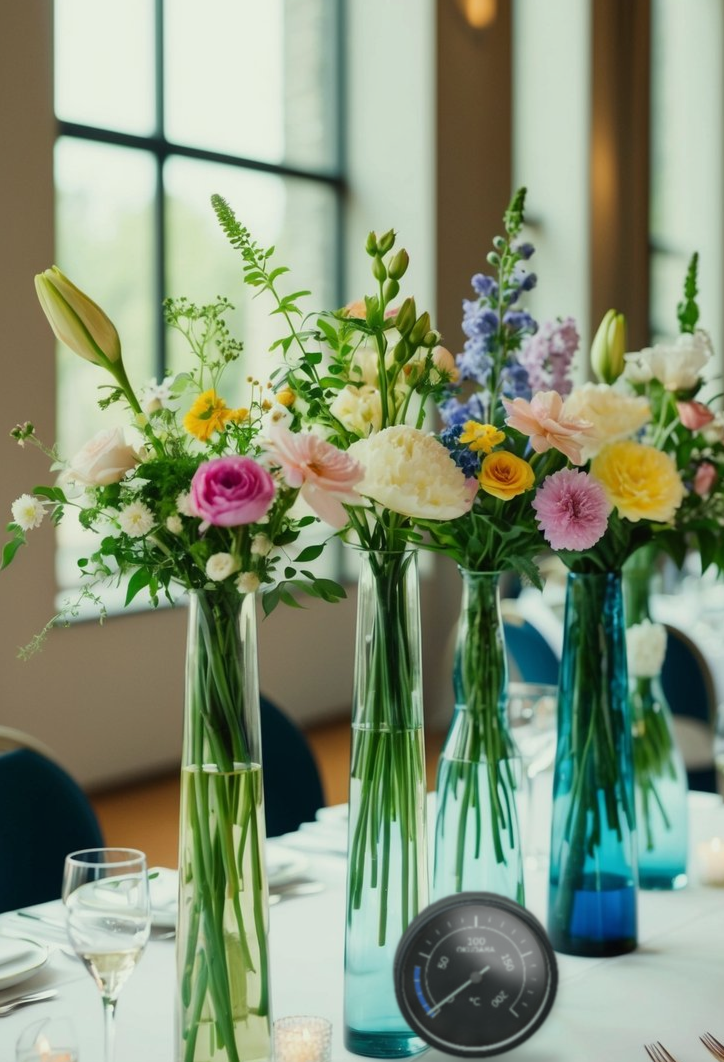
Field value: °C 5
